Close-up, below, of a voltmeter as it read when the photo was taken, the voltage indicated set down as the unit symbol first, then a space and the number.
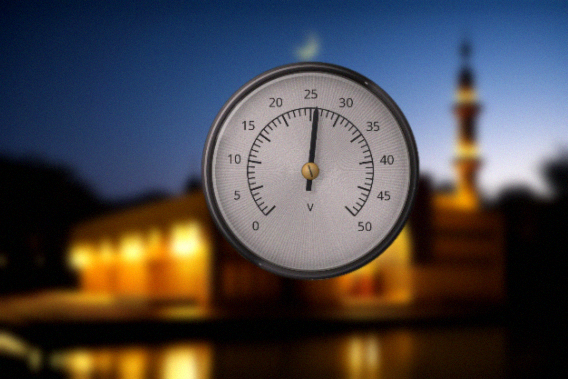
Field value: V 26
